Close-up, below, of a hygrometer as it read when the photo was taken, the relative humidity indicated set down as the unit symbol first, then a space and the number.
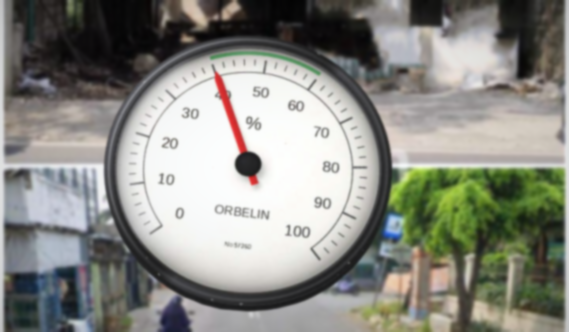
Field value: % 40
